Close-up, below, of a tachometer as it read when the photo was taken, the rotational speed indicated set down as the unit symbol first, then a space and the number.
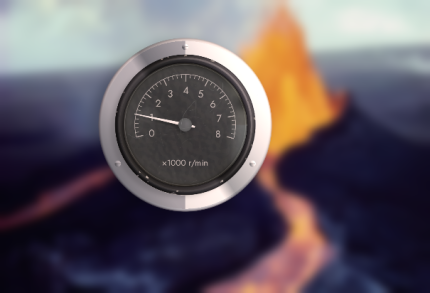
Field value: rpm 1000
